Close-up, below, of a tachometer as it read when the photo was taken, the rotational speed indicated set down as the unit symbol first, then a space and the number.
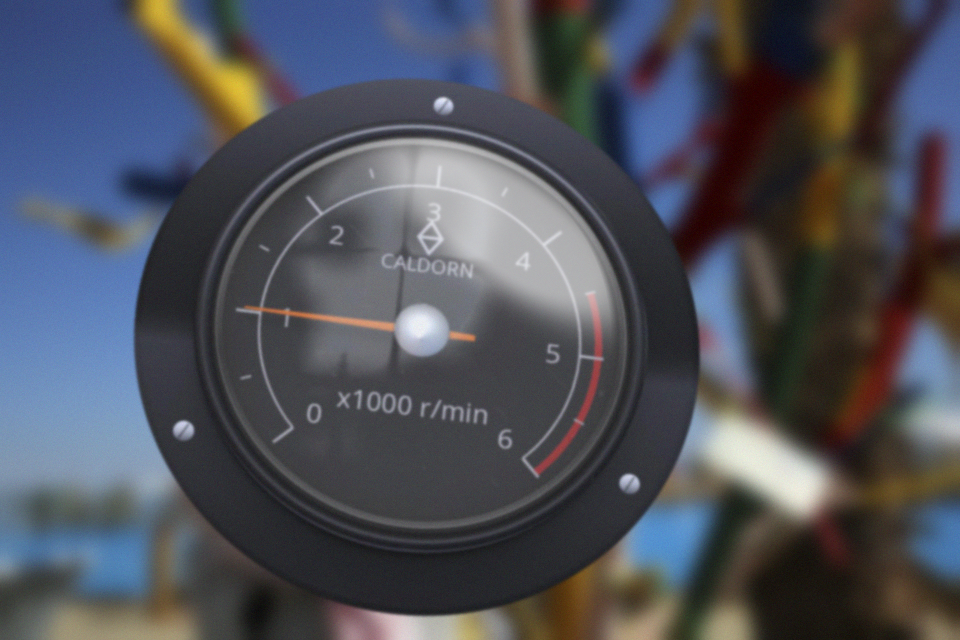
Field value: rpm 1000
